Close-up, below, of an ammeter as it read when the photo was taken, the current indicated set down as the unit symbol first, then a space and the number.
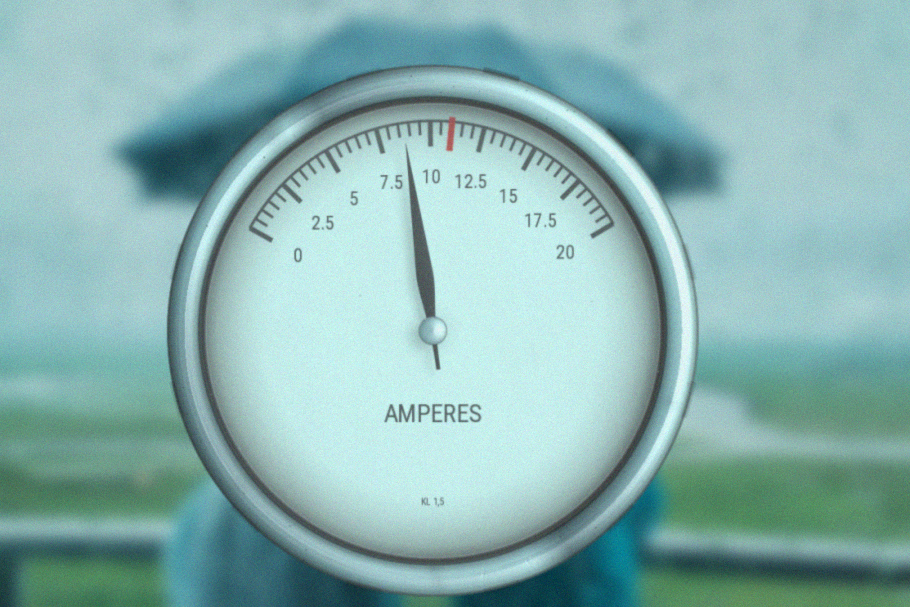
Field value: A 8.75
